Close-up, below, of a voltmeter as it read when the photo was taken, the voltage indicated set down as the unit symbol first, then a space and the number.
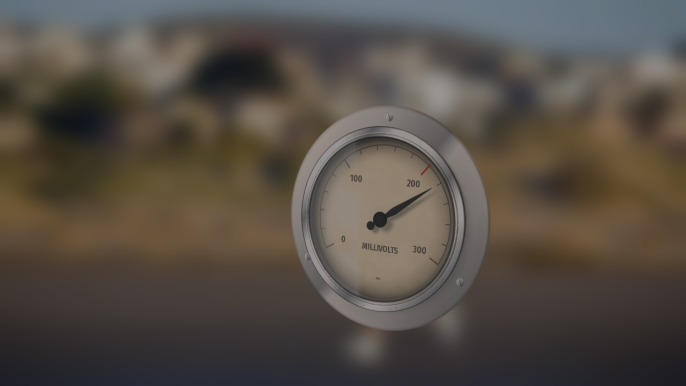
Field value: mV 220
